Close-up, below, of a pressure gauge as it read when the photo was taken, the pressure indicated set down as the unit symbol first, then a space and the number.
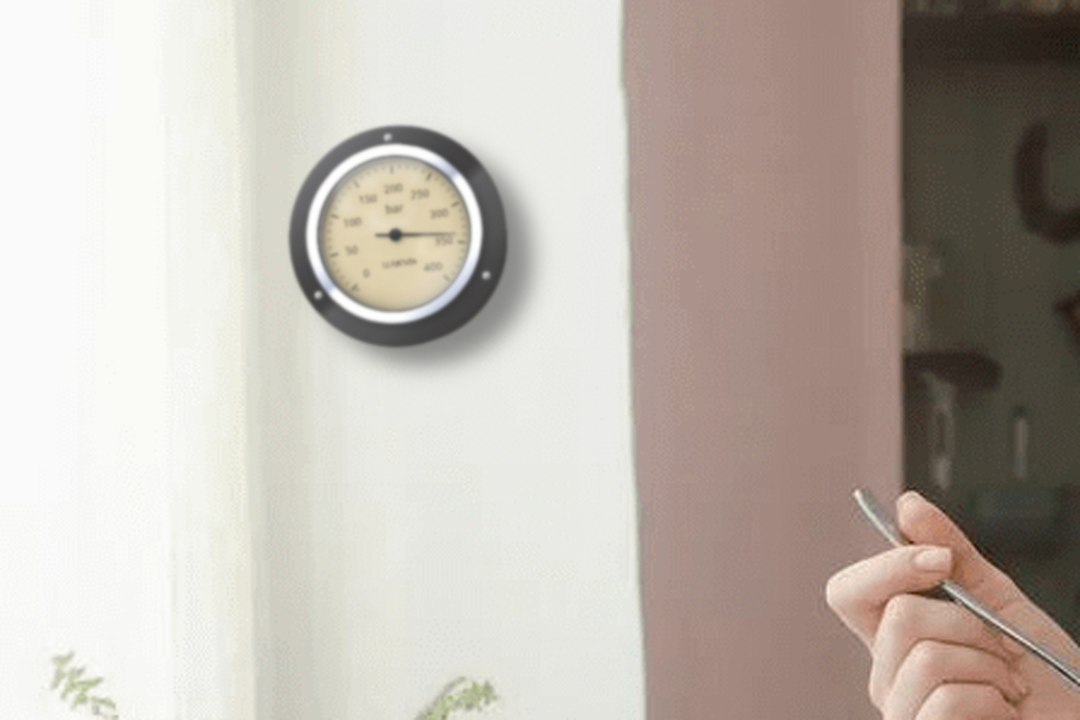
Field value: bar 340
